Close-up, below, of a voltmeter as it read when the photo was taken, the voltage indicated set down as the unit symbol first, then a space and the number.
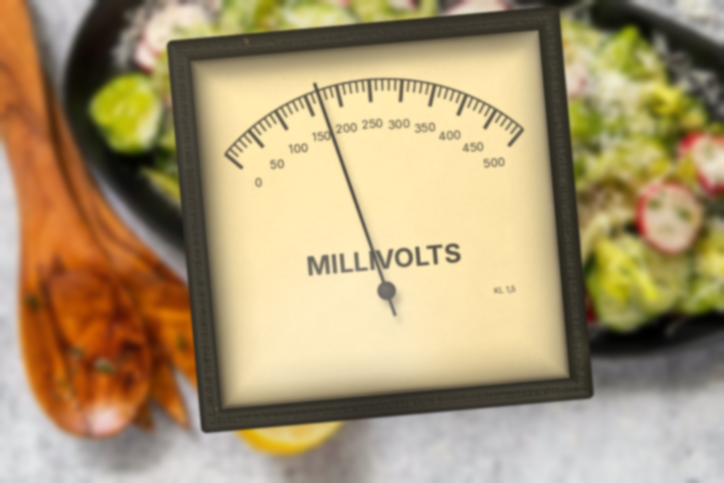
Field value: mV 170
